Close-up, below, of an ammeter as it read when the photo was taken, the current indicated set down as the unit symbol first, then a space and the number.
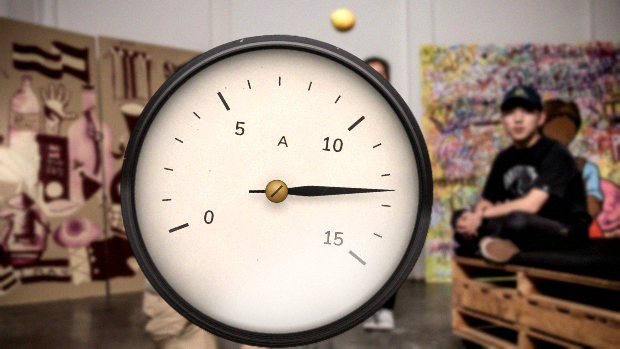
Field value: A 12.5
